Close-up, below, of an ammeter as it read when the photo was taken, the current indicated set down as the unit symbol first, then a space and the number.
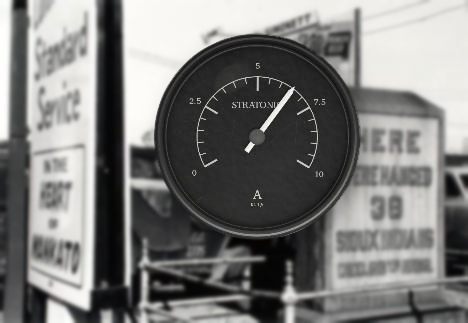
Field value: A 6.5
